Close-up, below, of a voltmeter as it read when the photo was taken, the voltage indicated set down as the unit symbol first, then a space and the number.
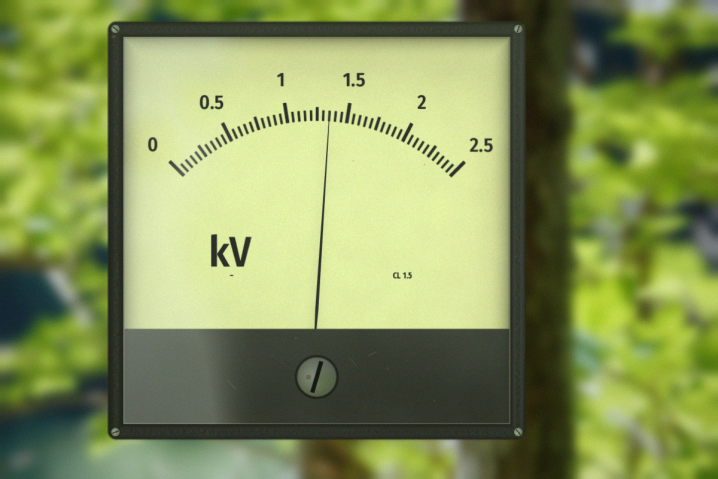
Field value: kV 1.35
